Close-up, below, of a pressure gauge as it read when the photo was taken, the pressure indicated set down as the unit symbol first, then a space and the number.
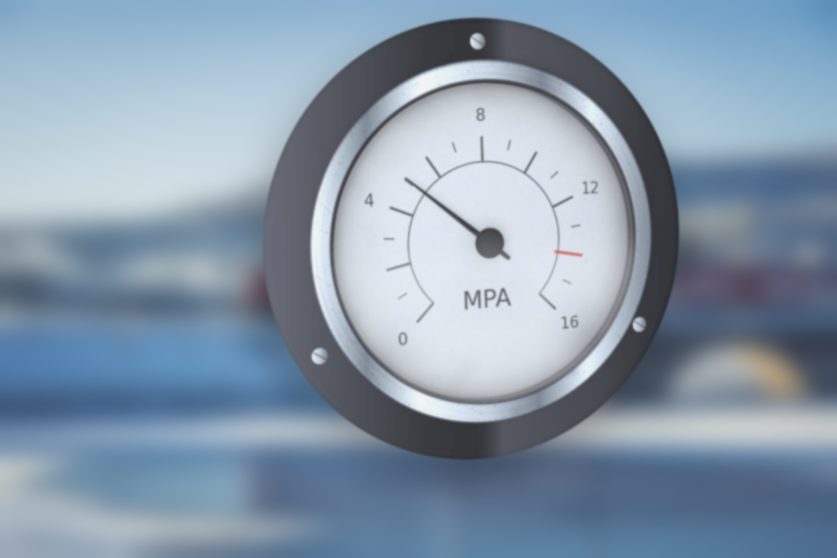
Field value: MPa 5
